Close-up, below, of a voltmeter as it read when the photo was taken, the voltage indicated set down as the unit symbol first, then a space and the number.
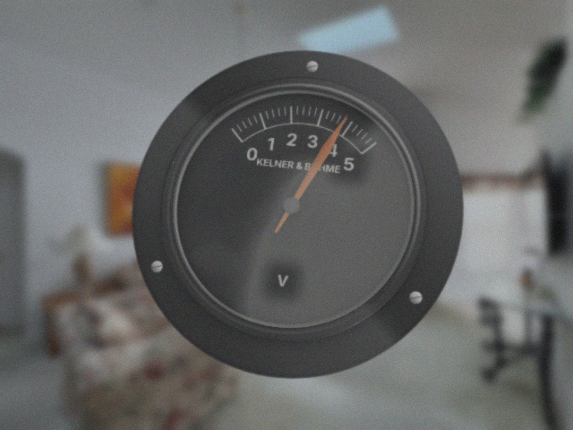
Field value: V 3.8
